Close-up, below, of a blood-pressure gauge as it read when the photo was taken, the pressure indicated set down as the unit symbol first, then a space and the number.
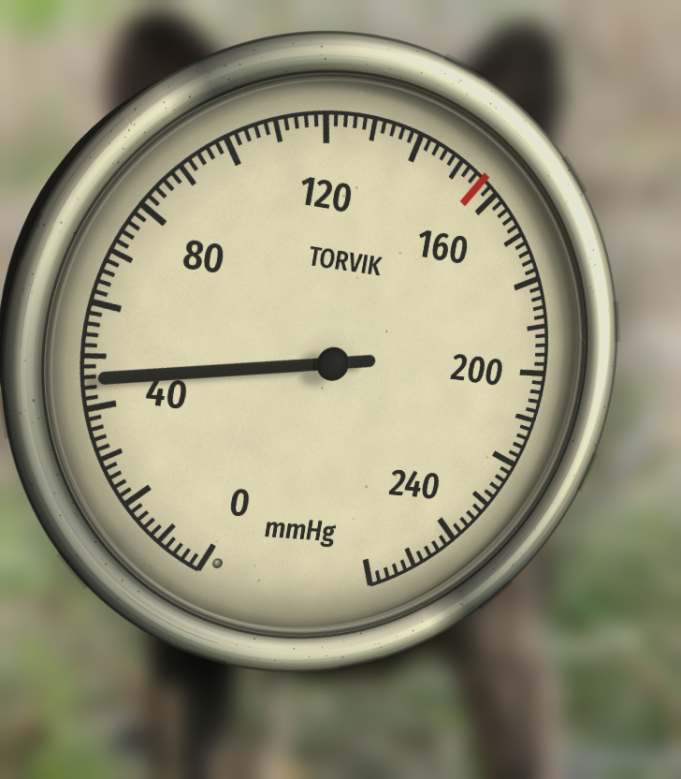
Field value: mmHg 46
